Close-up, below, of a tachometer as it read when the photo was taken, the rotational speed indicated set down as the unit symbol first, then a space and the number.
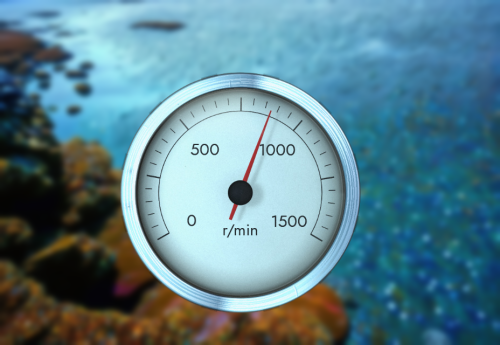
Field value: rpm 875
